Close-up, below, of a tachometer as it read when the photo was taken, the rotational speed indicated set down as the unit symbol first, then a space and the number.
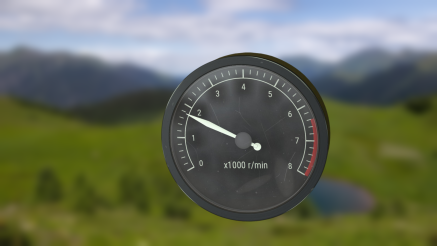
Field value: rpm 1800
